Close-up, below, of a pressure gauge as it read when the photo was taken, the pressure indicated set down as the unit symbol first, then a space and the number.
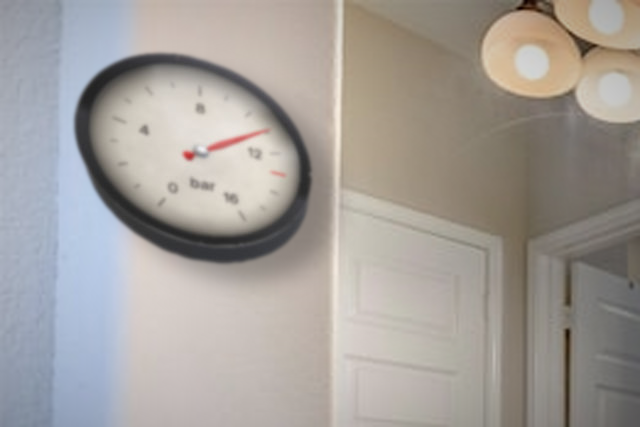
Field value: bar 11
